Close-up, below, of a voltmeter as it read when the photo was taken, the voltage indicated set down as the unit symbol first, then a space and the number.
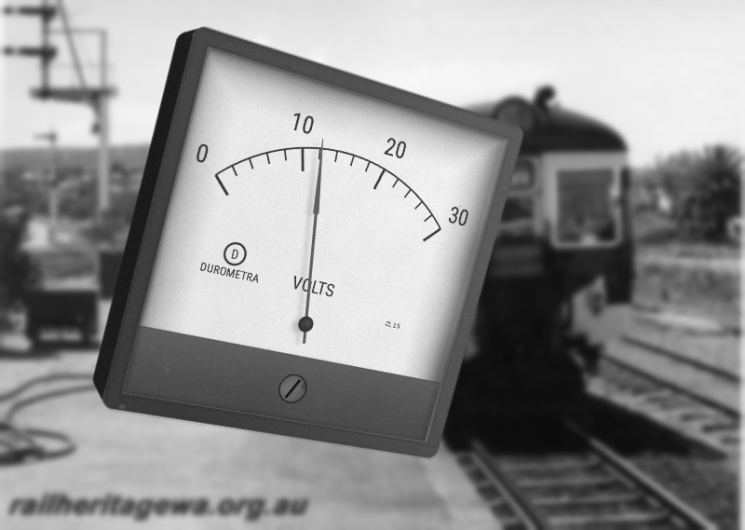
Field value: V 12
